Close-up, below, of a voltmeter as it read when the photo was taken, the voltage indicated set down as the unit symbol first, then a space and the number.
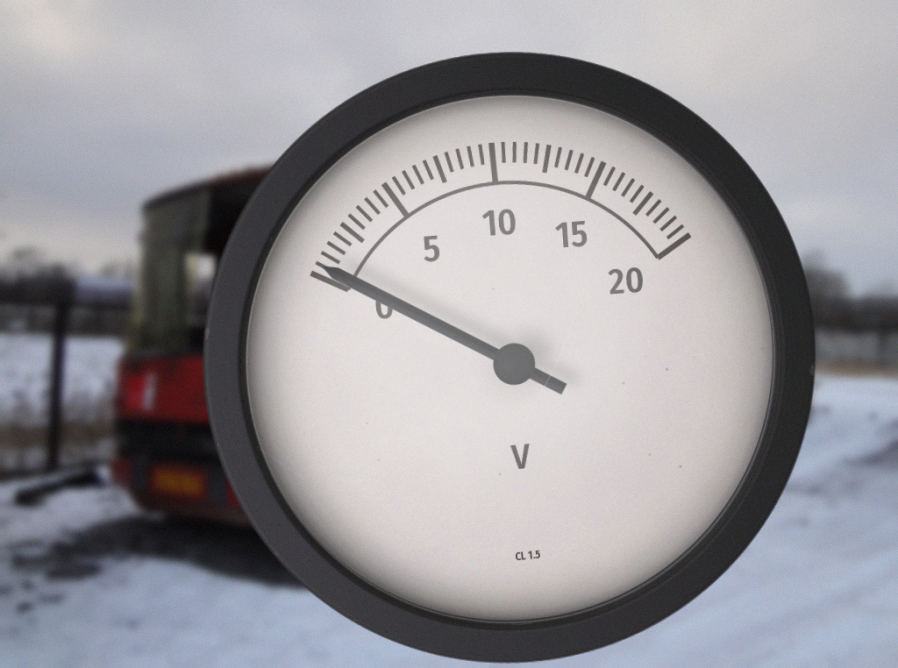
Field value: V 0.5
